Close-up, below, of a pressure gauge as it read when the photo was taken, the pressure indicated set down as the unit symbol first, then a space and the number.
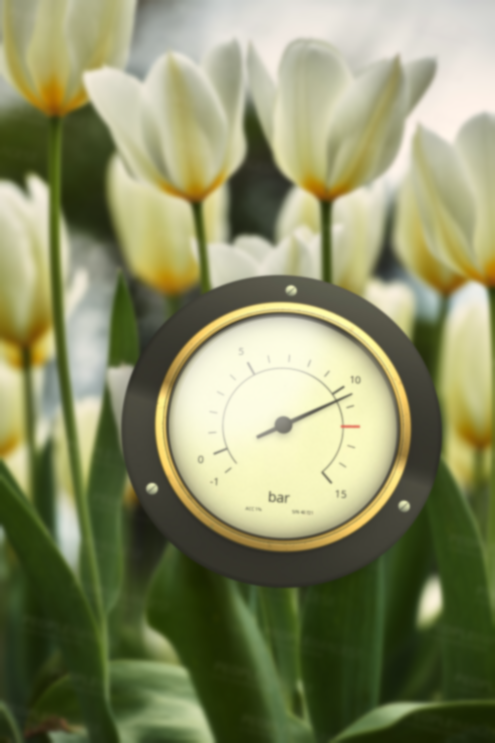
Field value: bar 10.5
